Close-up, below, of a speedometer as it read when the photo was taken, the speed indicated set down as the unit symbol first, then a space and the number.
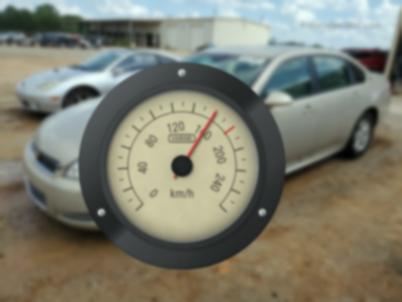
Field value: km/h 160
